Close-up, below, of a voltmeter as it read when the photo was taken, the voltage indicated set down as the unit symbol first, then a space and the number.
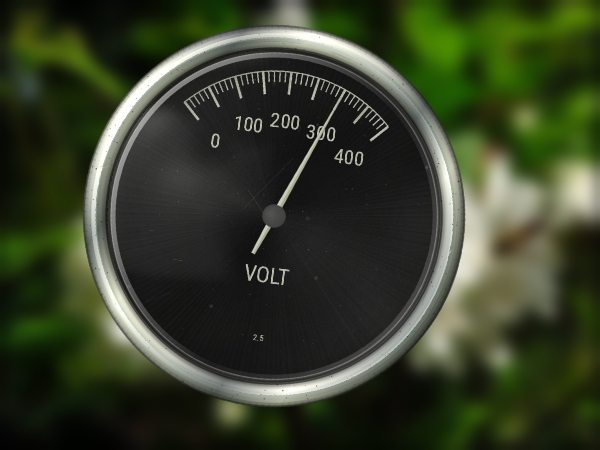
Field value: V 300
